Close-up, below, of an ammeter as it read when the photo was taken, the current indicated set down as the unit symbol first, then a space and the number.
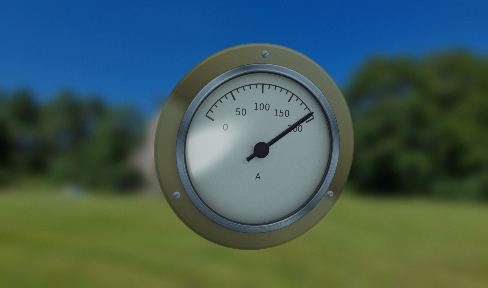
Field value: A 190
